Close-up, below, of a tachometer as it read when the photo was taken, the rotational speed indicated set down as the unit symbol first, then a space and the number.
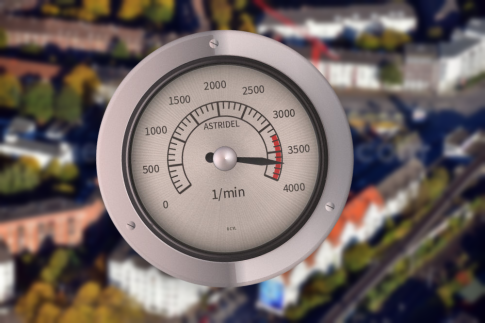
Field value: rpm 3700
